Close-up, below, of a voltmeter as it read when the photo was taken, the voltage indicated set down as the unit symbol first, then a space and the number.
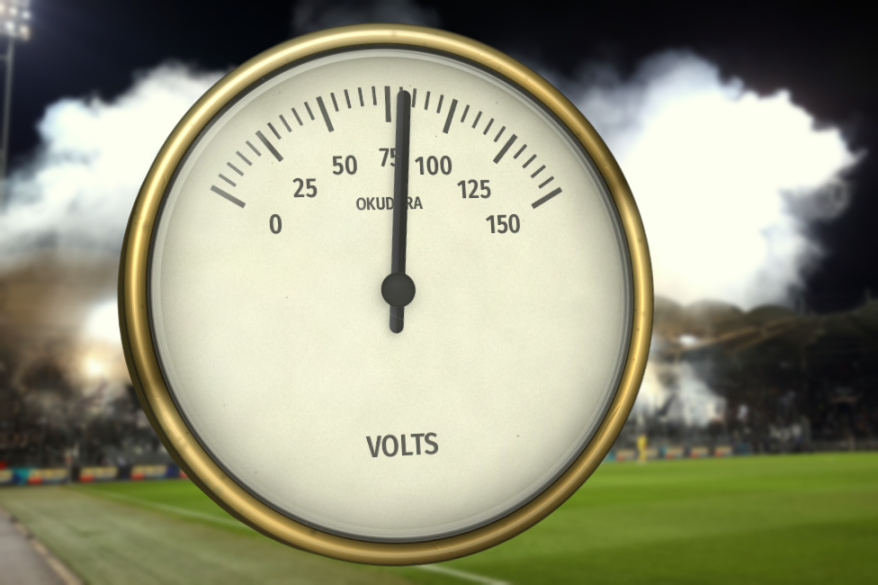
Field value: V 80
